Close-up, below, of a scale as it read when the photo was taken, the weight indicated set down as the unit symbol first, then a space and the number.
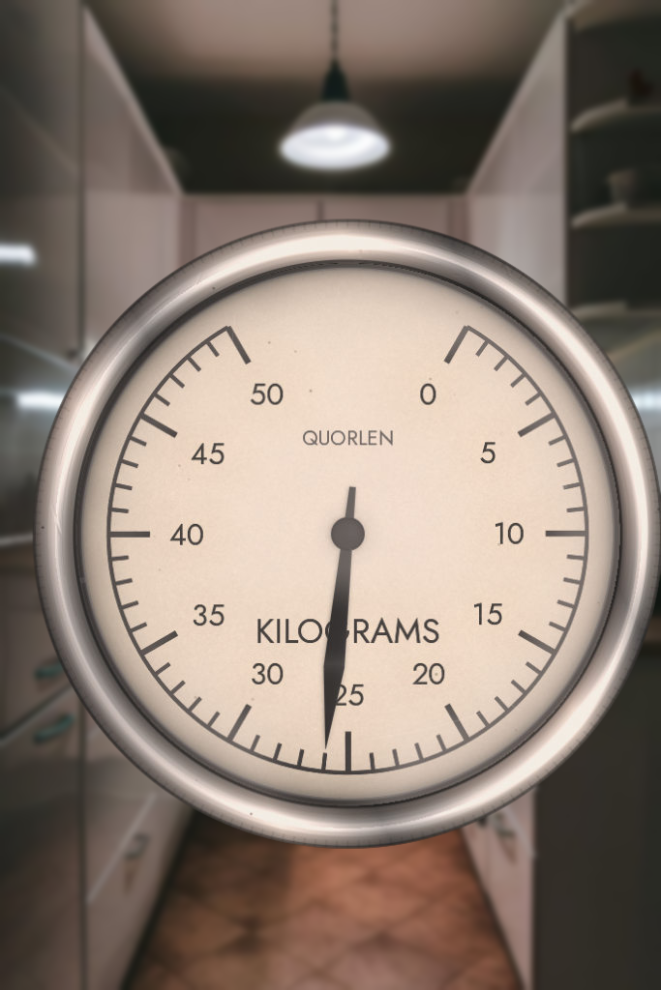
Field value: kg 26
